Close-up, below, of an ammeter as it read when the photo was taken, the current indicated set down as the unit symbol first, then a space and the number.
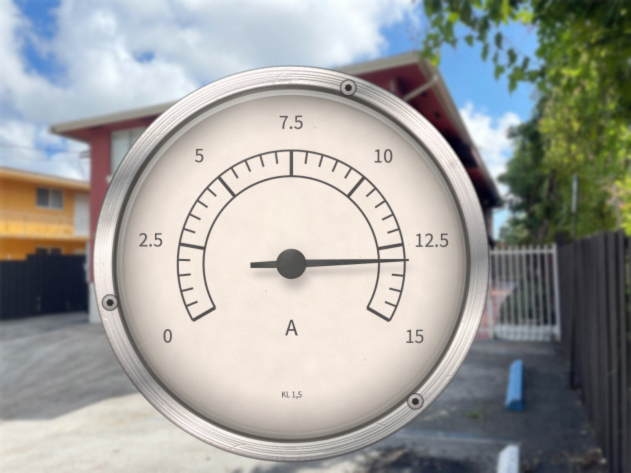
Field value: A 13
